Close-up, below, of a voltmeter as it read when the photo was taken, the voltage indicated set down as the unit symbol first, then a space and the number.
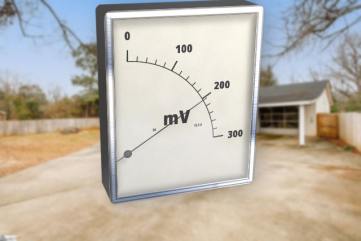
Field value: mV 200
